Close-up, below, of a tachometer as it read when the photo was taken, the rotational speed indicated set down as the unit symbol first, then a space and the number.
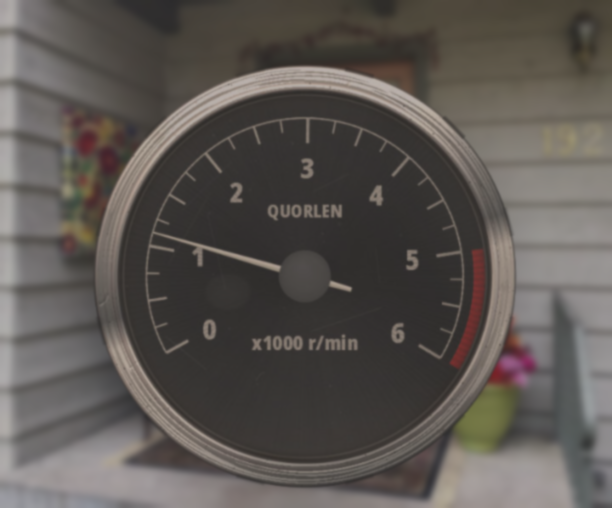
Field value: rpm 1125
